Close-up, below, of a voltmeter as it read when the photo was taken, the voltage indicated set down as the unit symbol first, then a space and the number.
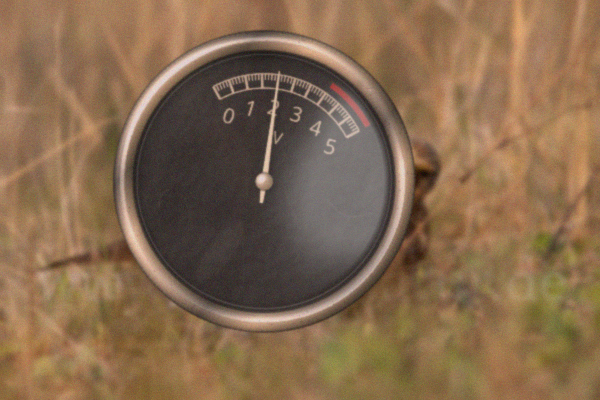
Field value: V 2
